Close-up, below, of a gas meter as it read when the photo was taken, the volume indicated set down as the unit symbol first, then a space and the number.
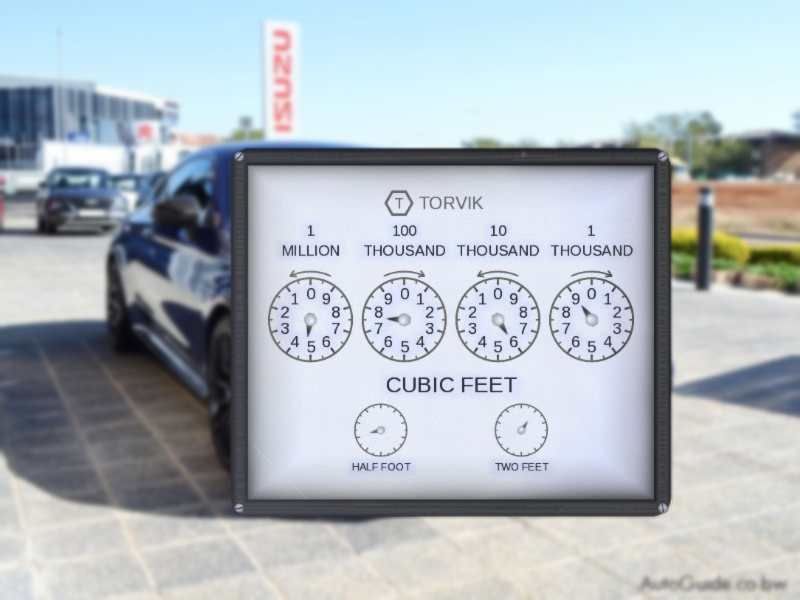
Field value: ft³ 475900
